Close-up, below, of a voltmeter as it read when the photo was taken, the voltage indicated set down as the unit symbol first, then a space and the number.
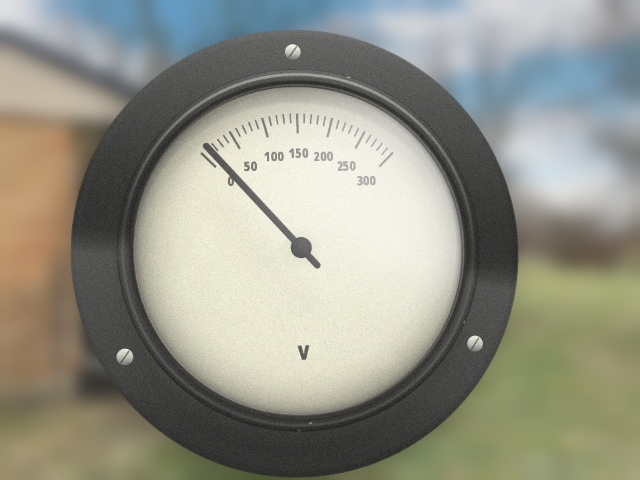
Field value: V 10
